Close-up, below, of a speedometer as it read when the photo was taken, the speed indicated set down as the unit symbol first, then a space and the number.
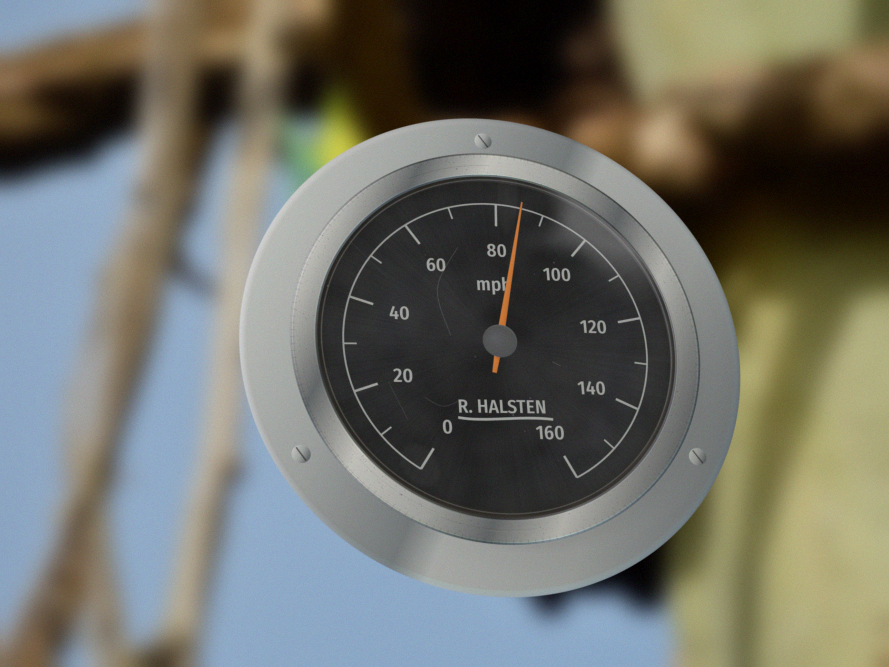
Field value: mph 85
